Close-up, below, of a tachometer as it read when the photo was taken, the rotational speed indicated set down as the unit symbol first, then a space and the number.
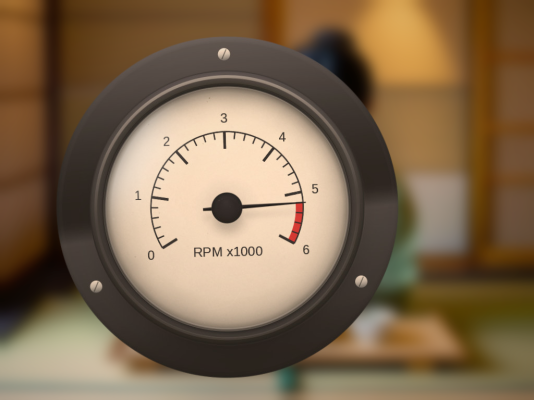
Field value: rpm 5200
